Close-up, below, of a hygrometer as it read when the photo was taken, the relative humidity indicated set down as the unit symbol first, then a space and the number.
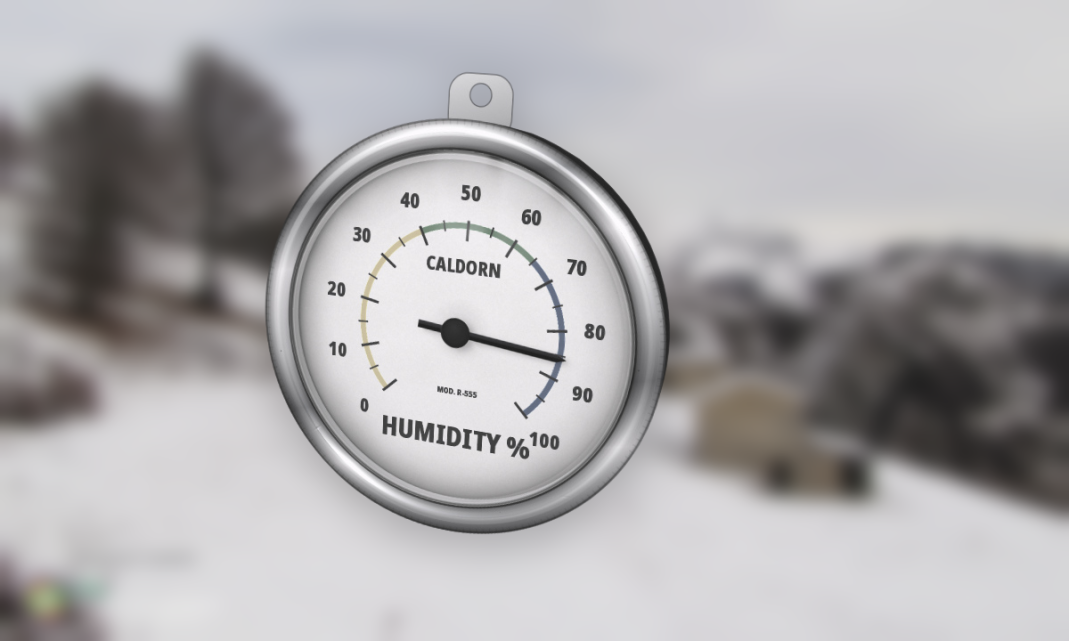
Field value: % 85
